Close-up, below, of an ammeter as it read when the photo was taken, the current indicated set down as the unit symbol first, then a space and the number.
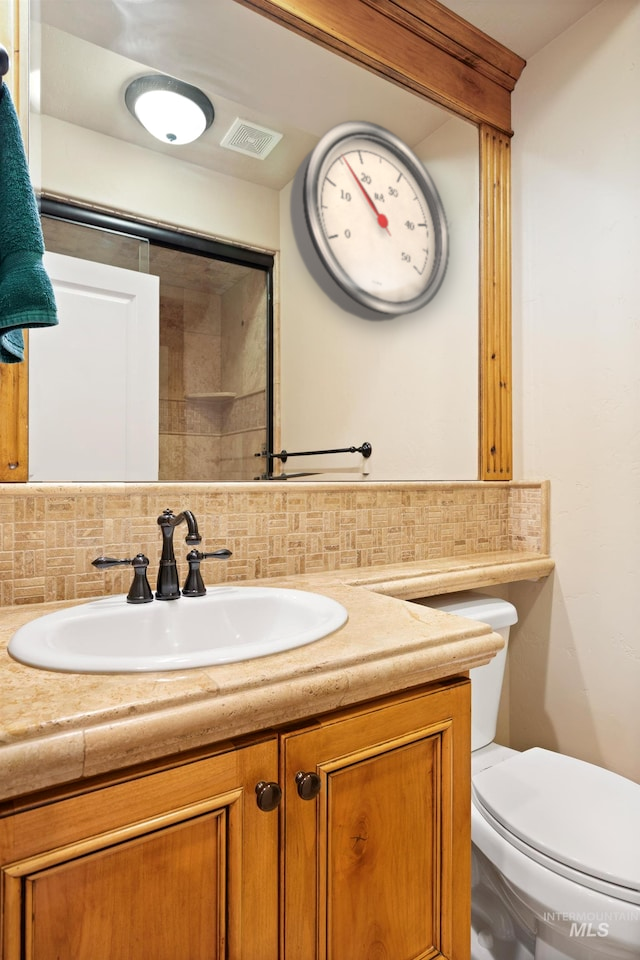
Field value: µA 15
